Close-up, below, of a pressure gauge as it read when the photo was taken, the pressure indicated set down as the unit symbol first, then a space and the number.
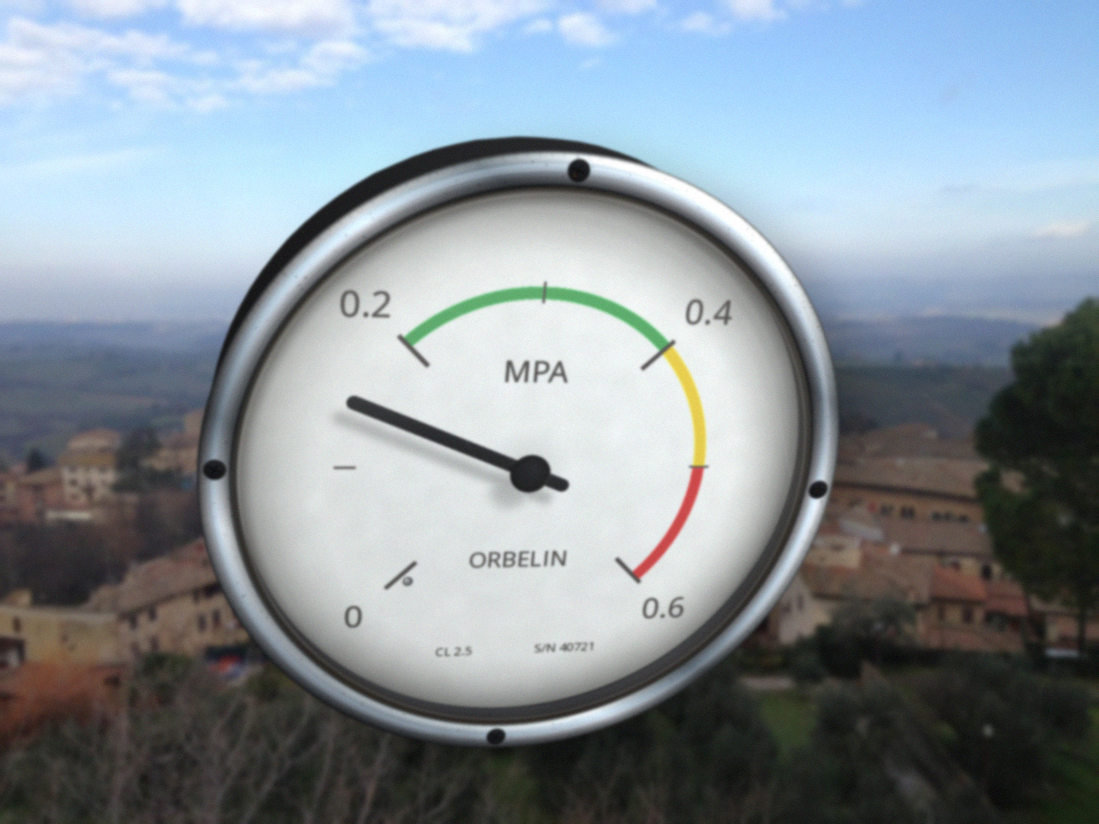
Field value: MPa 0.15
